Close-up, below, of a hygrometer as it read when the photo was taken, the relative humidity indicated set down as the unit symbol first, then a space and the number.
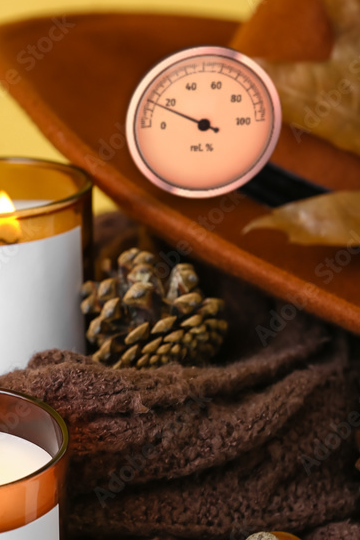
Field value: % 15
